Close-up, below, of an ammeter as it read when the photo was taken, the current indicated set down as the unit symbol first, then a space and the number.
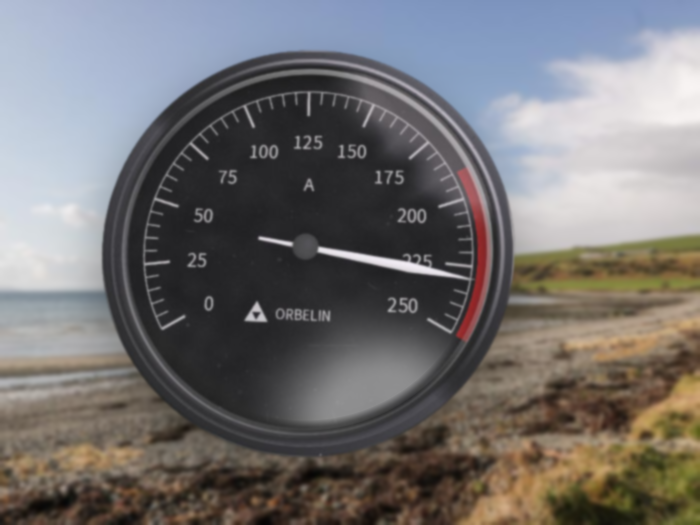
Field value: A 230
